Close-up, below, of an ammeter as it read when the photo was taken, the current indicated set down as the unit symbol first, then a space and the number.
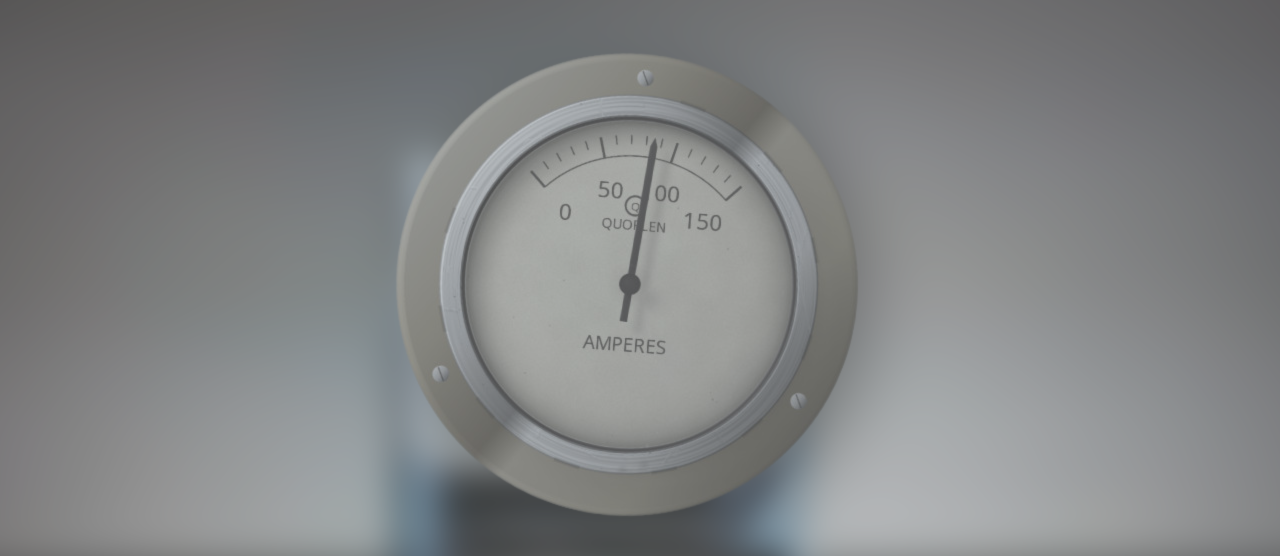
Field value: A 85
